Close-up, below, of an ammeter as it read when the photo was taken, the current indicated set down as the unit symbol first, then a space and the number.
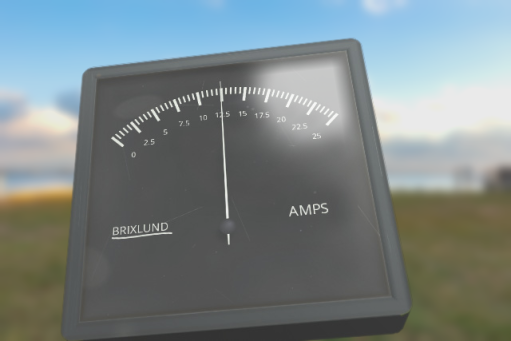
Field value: A 12.5
